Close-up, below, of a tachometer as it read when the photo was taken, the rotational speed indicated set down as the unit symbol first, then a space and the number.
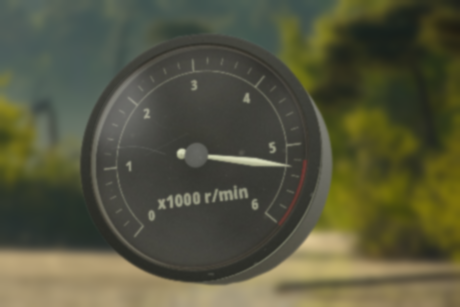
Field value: rpm 5300
